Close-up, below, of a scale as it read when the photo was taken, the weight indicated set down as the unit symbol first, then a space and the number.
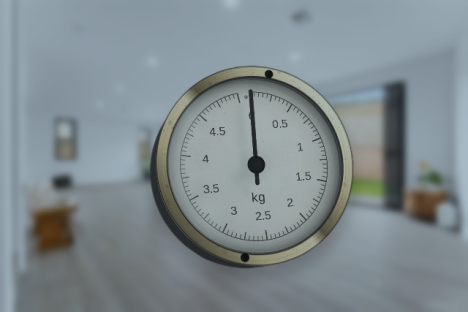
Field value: kg 0
